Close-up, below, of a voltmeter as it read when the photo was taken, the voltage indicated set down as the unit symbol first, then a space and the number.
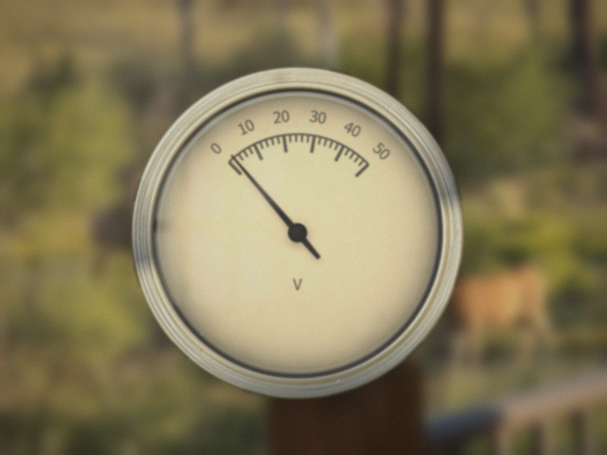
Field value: V 2
